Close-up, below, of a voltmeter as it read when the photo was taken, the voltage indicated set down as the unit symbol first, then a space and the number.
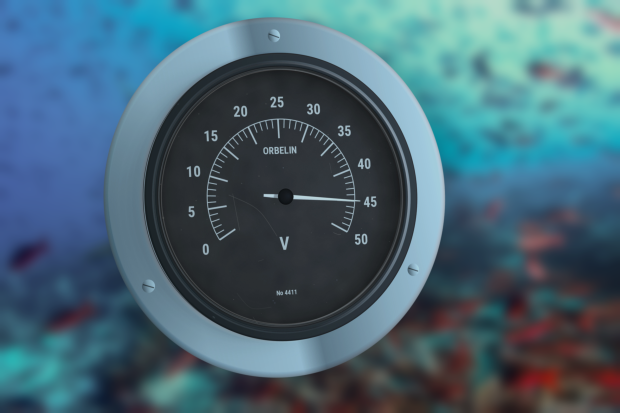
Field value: V 45
